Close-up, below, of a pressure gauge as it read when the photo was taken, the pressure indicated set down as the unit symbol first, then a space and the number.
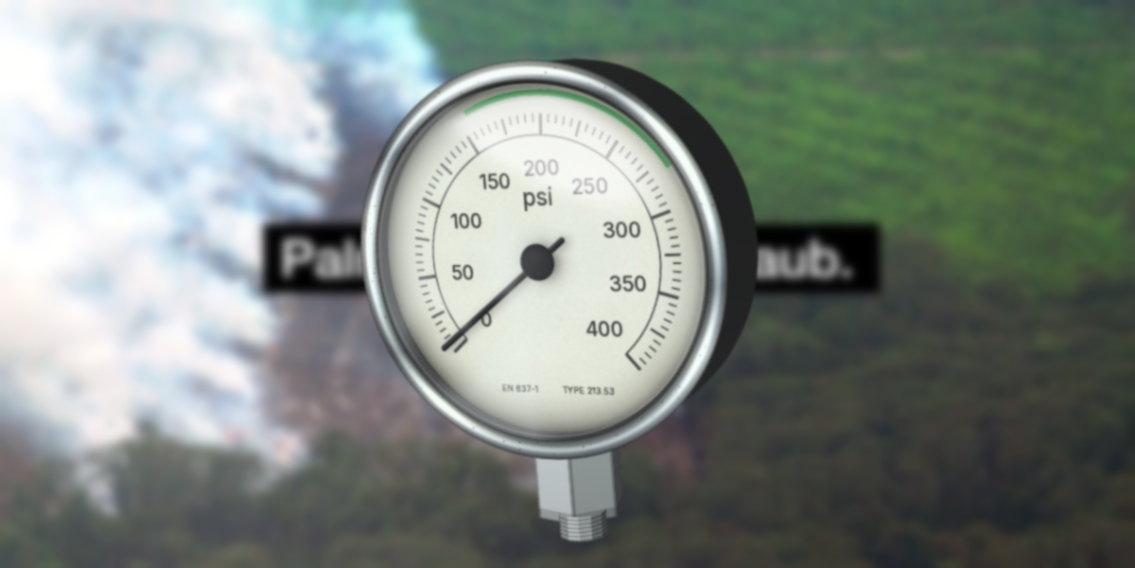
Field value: psi 5
